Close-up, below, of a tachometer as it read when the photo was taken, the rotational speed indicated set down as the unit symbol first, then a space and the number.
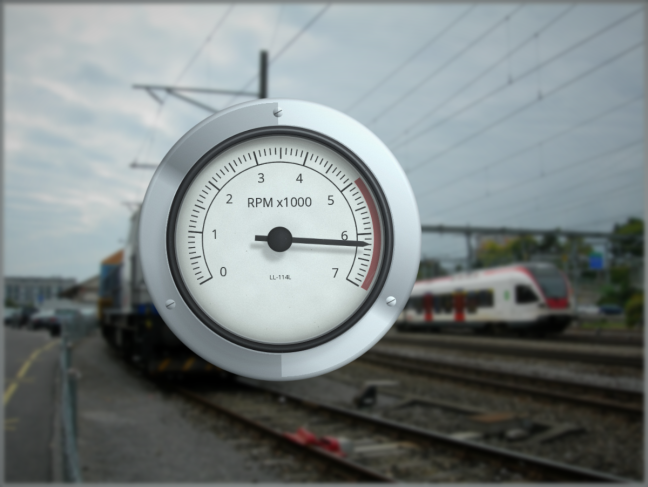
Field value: rpm 6200
